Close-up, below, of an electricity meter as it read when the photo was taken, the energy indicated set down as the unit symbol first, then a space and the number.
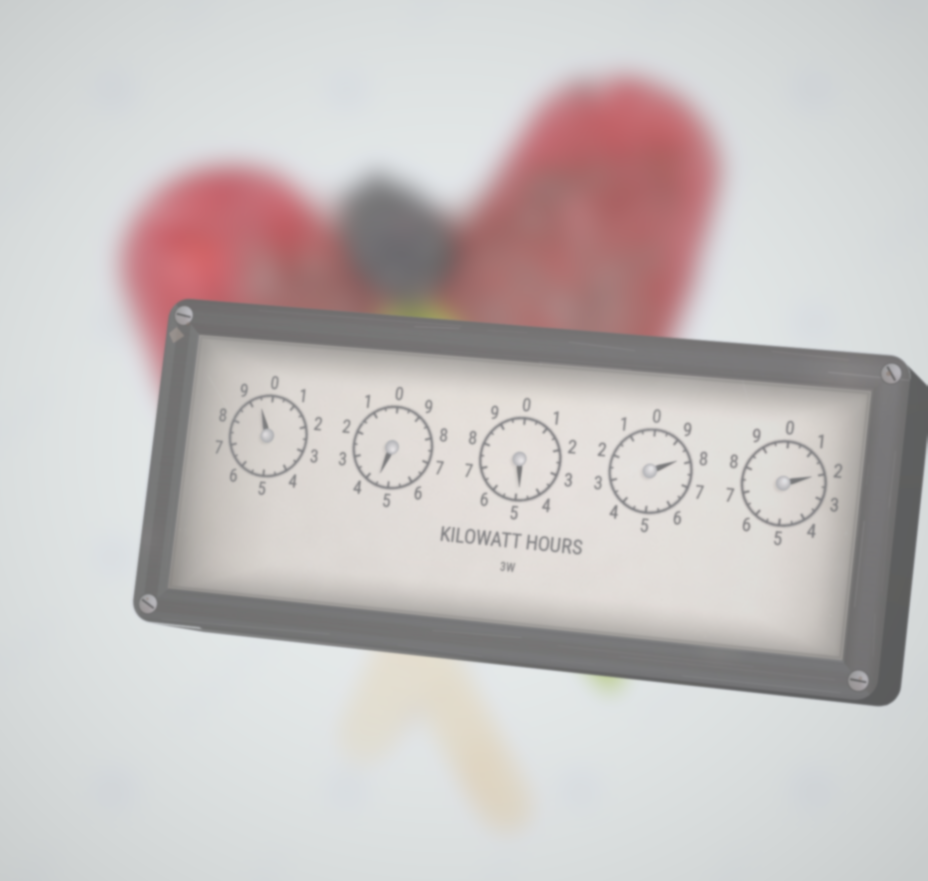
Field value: kWh 94482
